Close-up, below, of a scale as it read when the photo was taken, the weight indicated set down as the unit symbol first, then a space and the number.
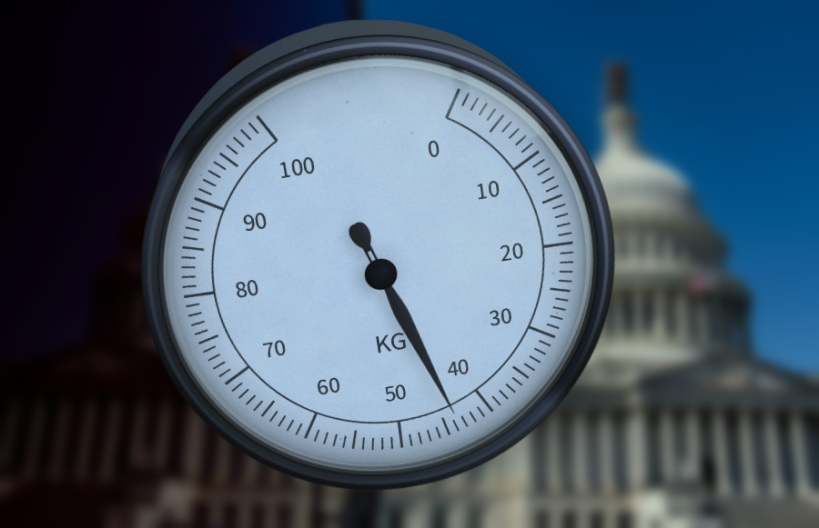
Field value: kg 43.5
